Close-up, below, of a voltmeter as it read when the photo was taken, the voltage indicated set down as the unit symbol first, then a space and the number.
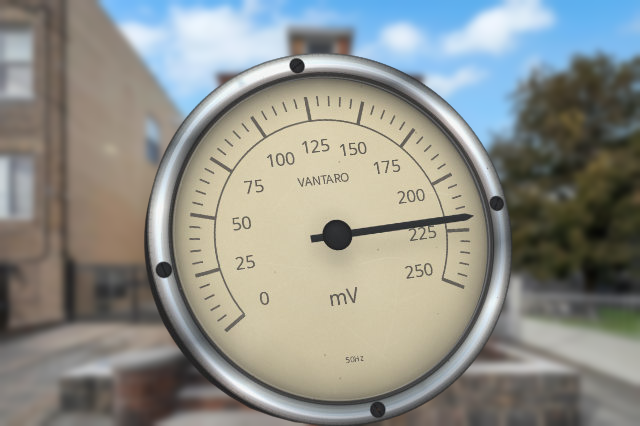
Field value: mV 220
